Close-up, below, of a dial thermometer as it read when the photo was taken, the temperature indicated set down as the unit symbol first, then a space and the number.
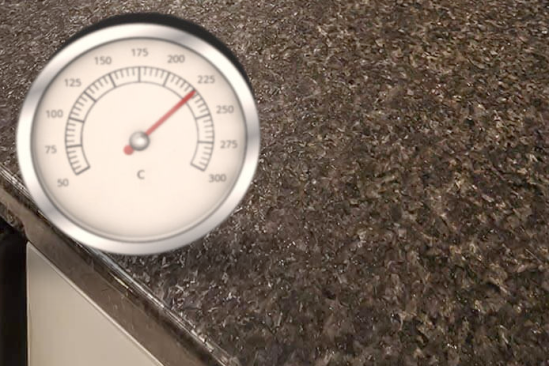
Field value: °C 225
